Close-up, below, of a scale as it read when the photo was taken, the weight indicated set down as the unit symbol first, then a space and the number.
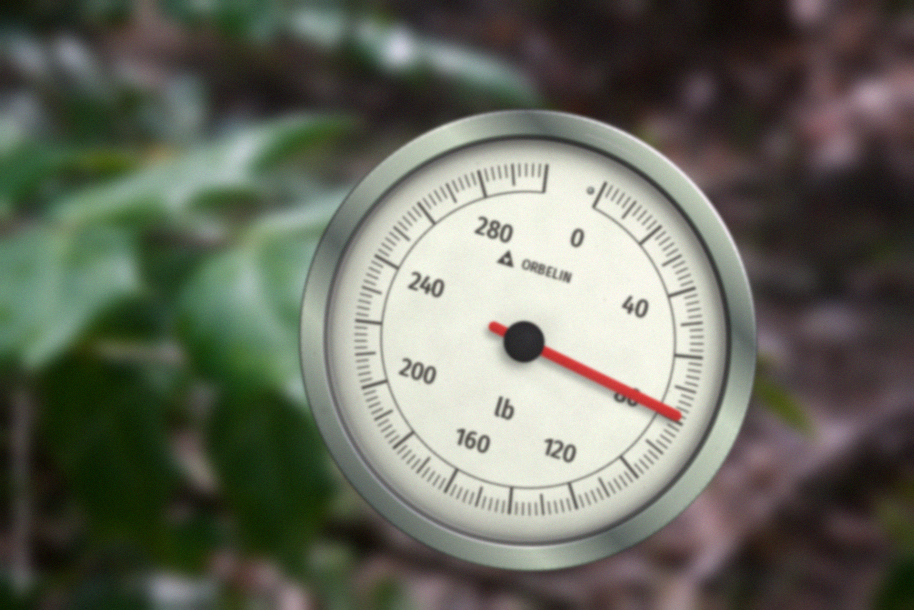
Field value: lb 78
